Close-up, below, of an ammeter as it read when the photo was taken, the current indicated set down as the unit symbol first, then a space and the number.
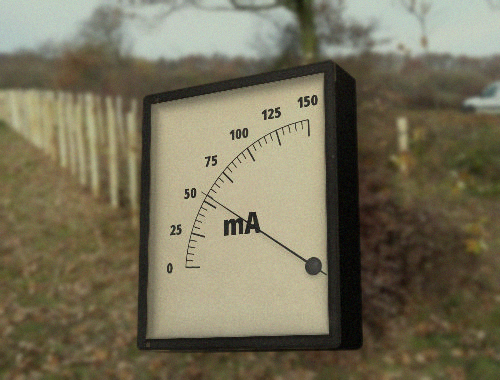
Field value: mA 55
